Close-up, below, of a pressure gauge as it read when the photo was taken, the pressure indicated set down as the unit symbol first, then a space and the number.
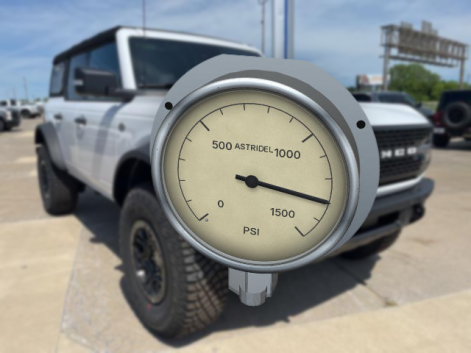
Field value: psi 1300
